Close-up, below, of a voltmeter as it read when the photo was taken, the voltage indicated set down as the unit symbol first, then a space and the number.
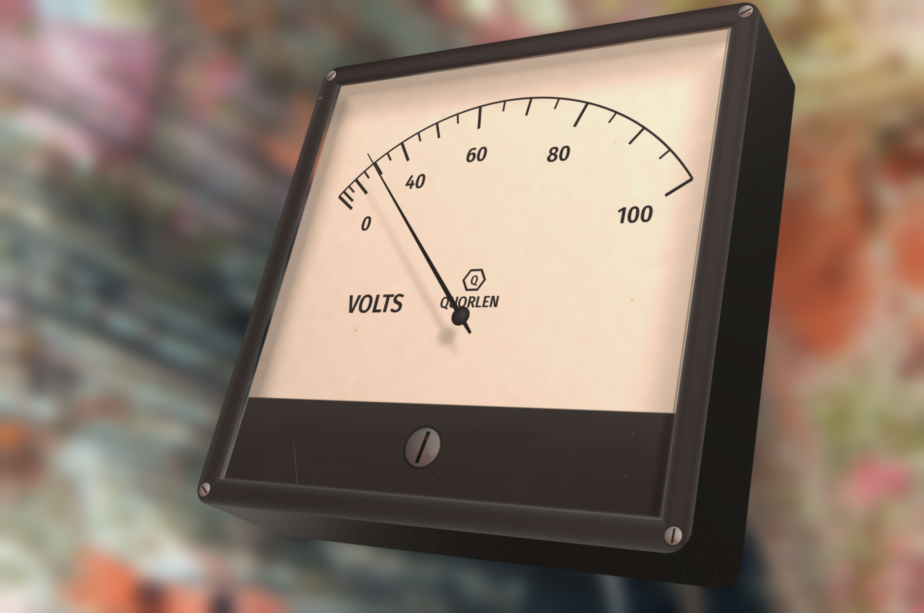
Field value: V 30
